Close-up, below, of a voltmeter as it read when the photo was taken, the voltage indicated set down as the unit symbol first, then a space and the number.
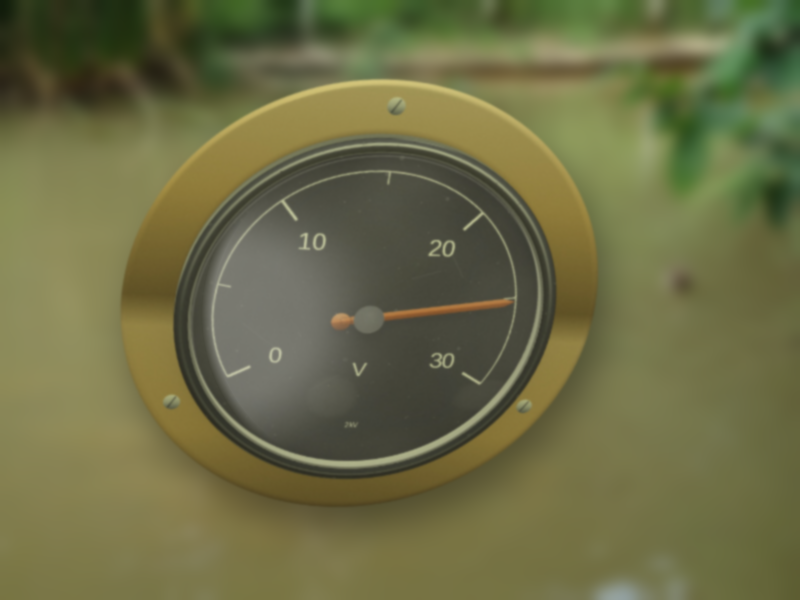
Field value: V 25
